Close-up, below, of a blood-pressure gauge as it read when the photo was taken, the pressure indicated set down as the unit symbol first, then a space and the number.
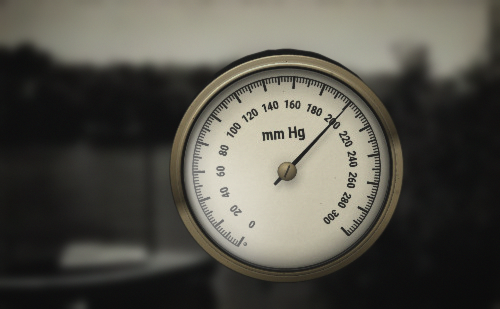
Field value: mmHg 200
